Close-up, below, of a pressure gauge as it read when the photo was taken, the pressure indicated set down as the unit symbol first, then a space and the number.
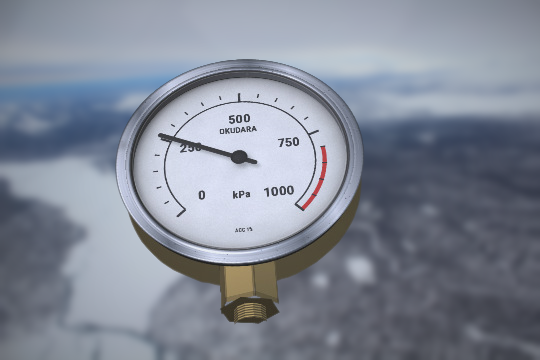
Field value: kPa 250
